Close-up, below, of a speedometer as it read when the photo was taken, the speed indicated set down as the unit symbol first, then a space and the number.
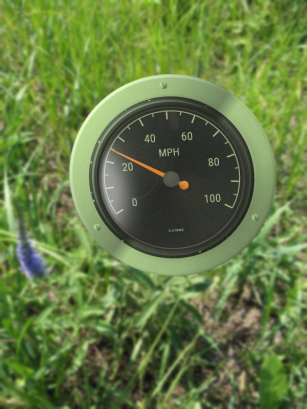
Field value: mph 25
